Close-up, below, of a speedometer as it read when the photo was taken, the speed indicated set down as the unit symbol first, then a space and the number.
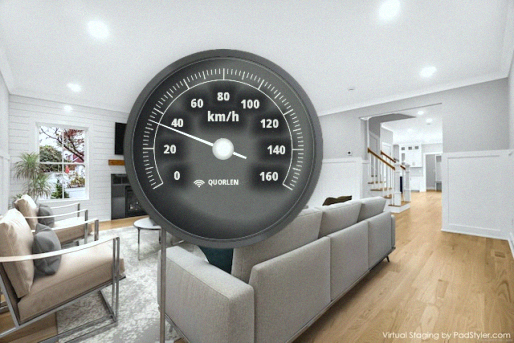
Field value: km/h 34
